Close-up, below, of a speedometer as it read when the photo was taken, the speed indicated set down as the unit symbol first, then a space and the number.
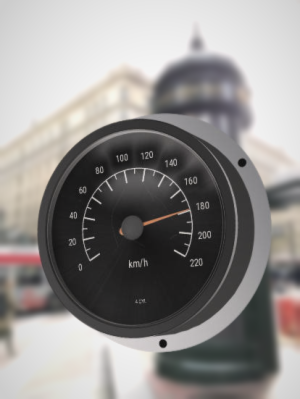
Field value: km/h 180
